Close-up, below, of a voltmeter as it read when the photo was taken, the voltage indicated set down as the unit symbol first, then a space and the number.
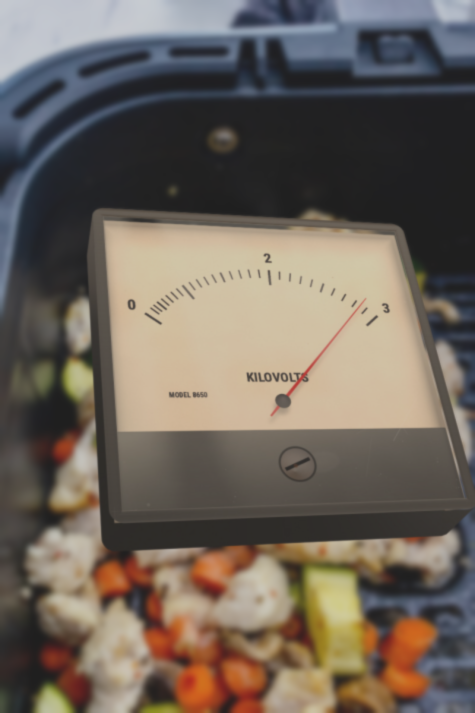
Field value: kV 2.85
